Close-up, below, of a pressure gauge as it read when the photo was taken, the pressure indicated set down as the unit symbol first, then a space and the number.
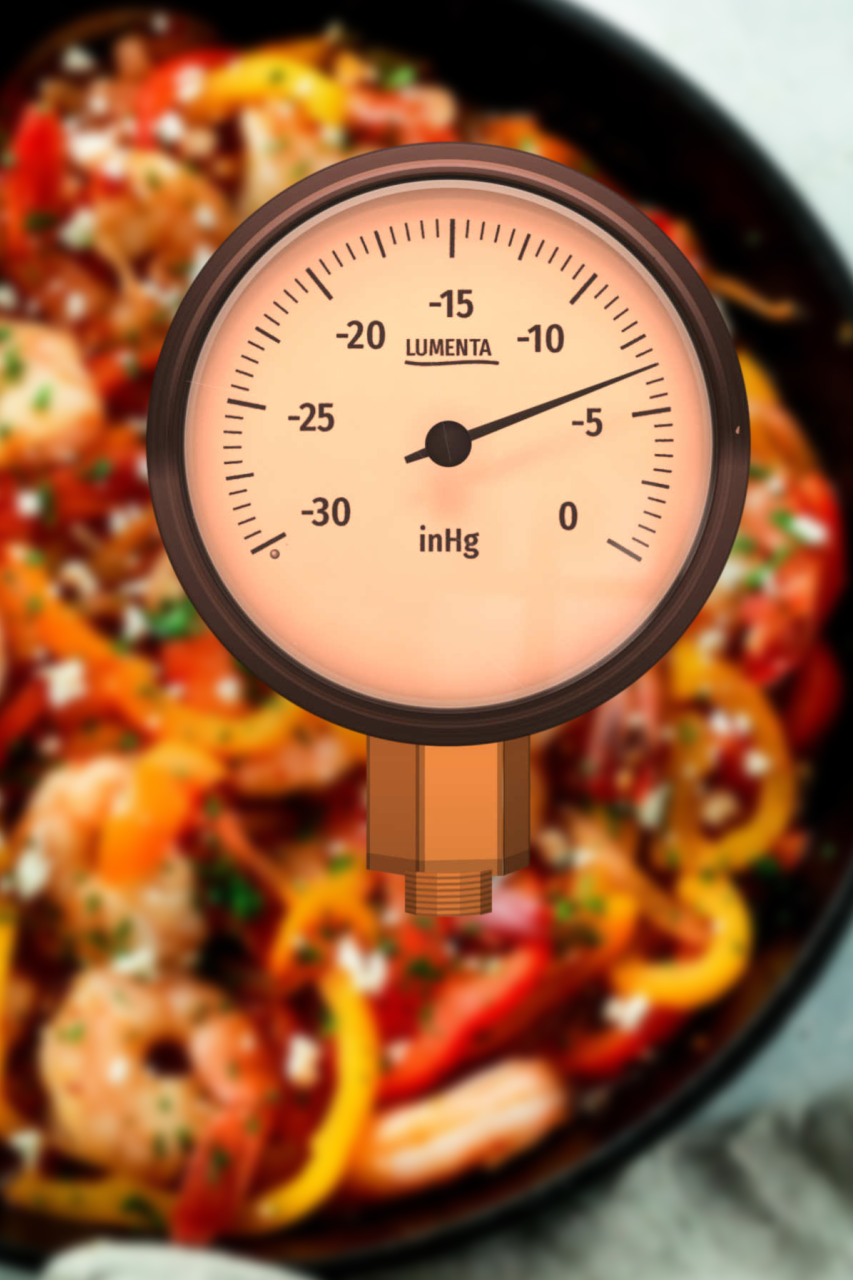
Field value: inHg -6.5
